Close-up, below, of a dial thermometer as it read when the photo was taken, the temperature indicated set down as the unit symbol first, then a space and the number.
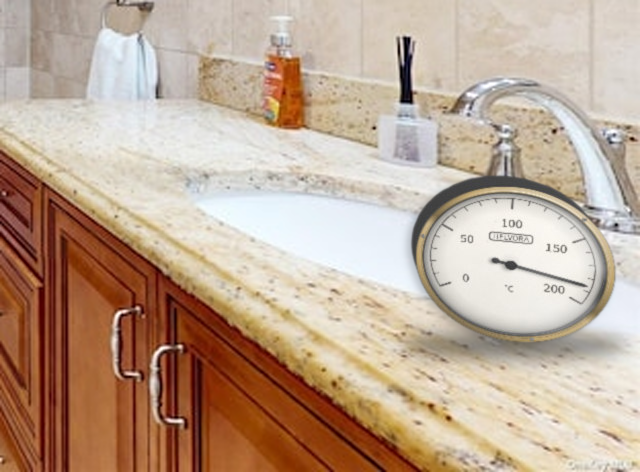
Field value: °C 185
